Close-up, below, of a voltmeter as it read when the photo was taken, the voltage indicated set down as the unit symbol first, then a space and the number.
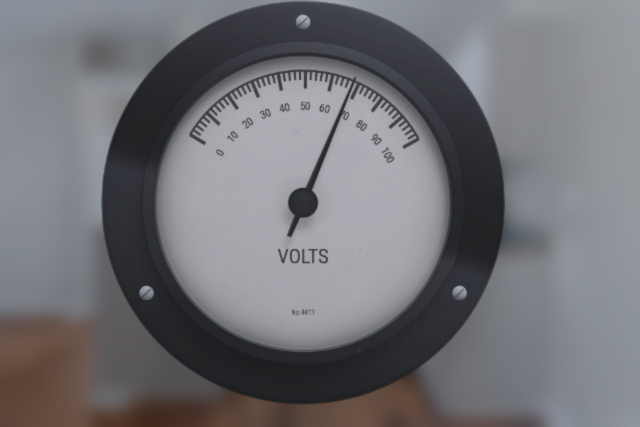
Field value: V 68
